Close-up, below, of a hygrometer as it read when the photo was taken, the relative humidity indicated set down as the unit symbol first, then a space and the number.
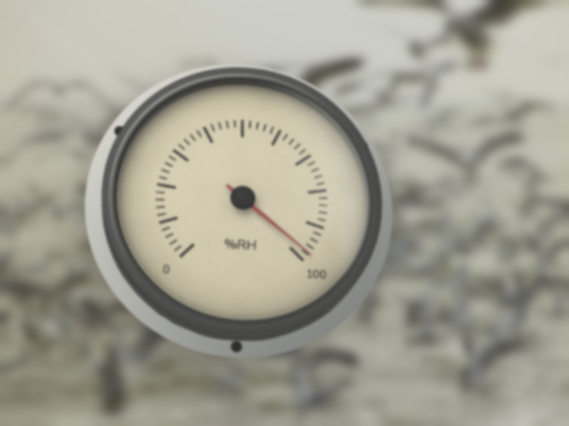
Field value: % 98
